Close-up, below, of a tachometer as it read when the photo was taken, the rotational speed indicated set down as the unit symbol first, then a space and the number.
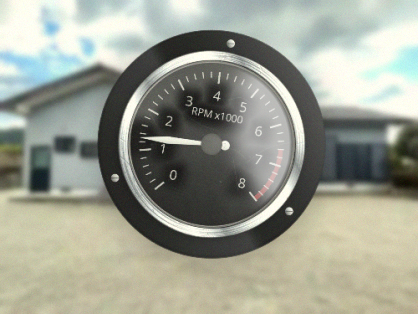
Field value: rpm 1300
